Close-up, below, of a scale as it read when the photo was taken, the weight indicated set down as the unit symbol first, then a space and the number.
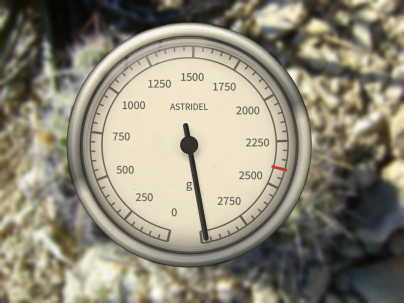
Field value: g 2975
